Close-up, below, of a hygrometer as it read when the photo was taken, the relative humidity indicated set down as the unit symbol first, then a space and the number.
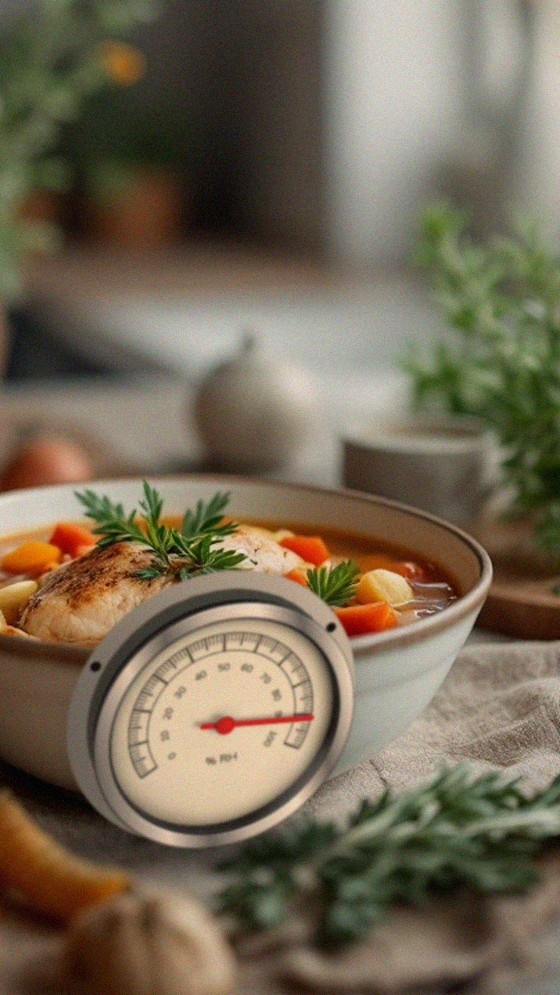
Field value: % 90
